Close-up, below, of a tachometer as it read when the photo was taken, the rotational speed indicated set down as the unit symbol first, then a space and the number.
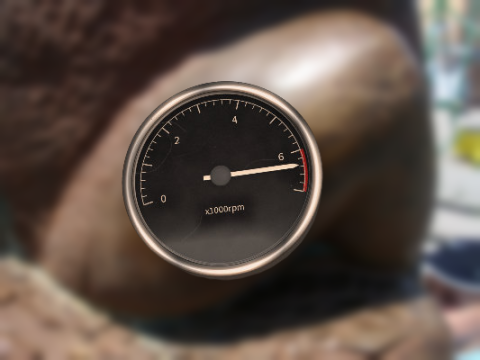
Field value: rpm 6400
